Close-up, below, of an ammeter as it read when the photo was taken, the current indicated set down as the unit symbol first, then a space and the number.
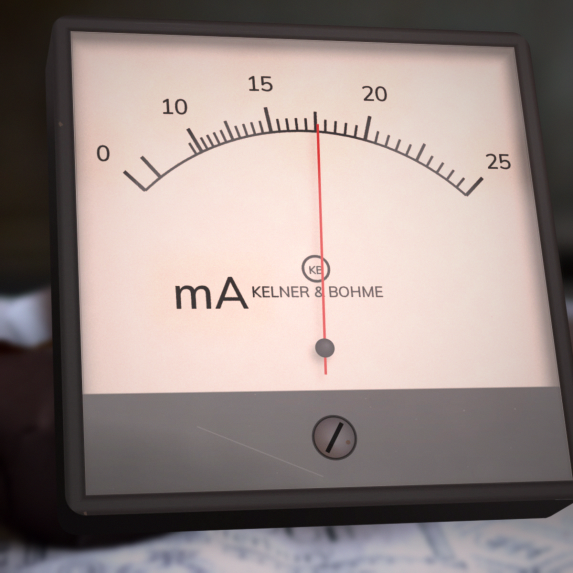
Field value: mA 17.5
